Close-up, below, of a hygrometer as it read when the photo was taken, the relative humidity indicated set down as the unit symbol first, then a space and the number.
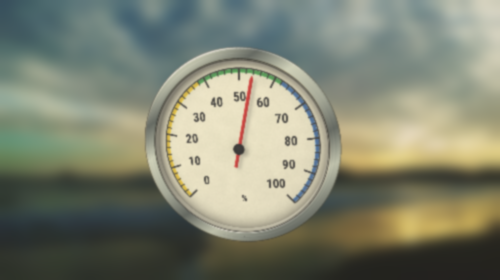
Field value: % 54
